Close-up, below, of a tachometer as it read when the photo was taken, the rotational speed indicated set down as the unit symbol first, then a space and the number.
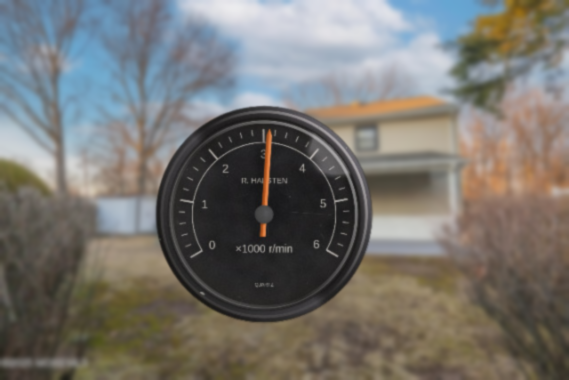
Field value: rpm 3100
